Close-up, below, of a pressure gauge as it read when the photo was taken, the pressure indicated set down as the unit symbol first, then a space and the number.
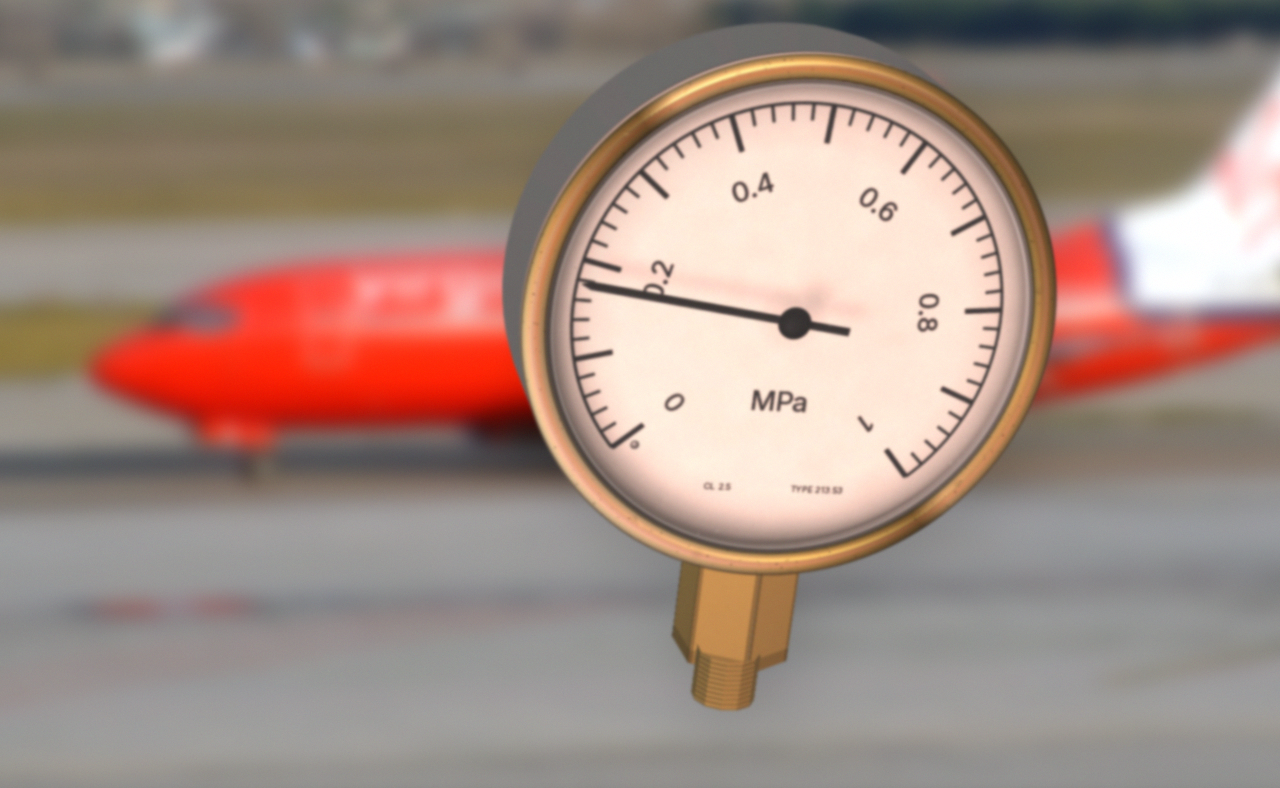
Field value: MPa 0.18
